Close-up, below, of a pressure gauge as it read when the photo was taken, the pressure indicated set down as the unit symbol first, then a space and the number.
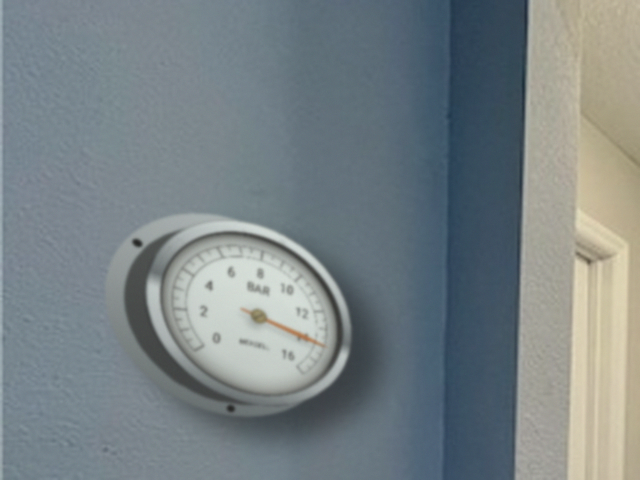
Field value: bar 14
